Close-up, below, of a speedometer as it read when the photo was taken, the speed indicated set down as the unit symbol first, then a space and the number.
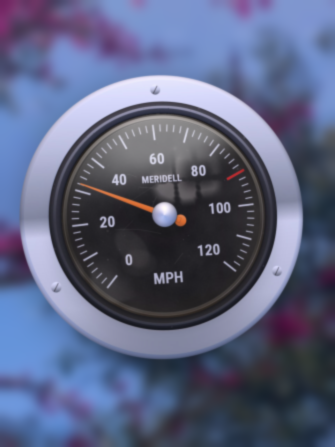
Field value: mph 32
